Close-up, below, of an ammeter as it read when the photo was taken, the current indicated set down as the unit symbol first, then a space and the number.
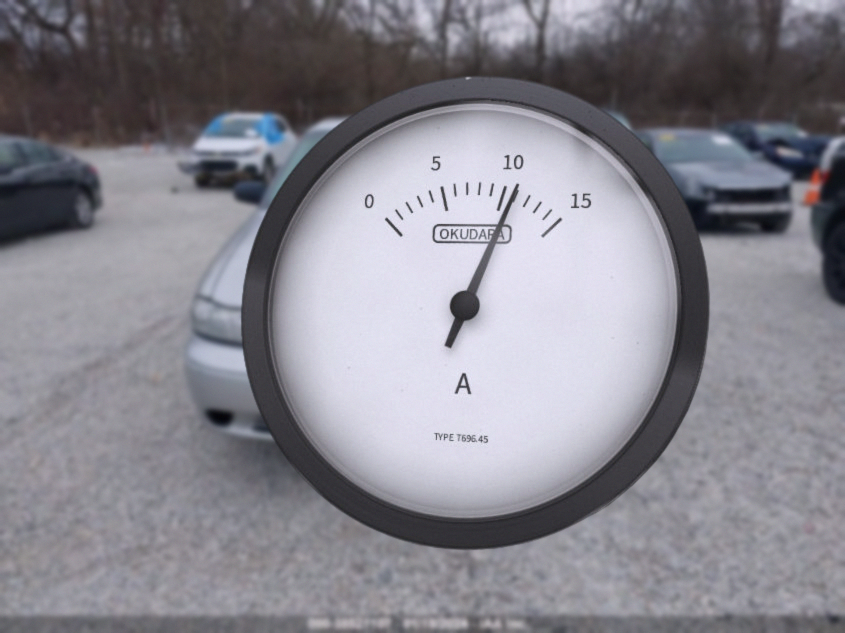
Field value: A 11
